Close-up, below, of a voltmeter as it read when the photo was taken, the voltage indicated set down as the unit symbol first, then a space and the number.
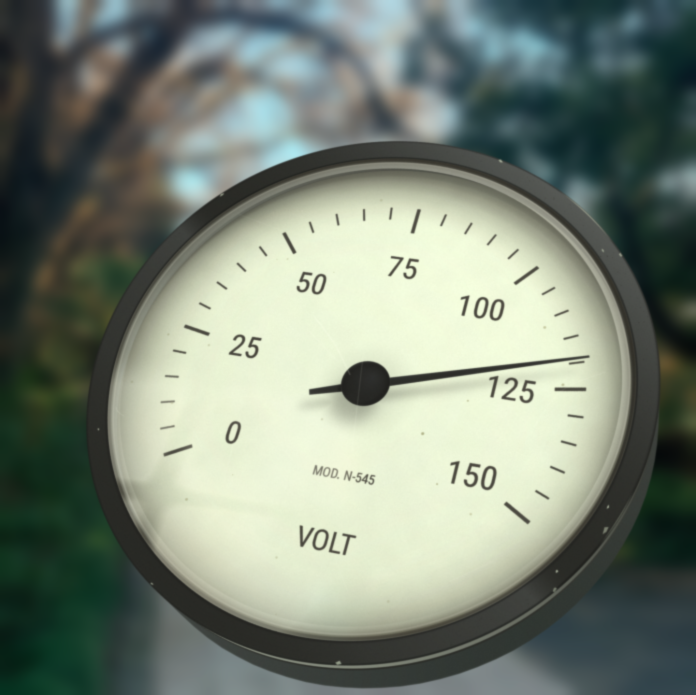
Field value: V 120
